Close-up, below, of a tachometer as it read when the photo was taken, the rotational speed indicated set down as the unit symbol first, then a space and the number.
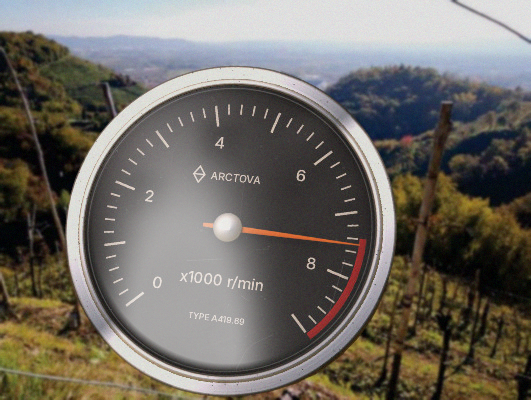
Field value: rpm 7500
